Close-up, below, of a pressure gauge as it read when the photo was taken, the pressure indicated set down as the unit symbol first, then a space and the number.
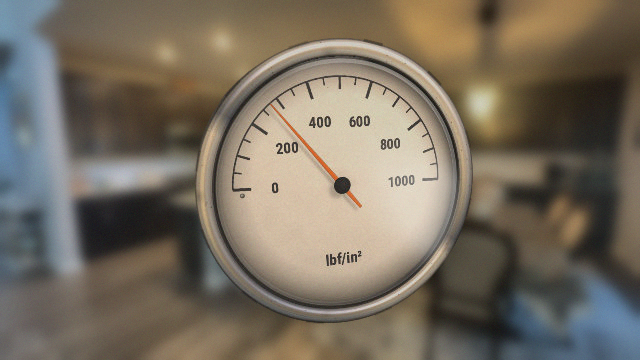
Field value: psi 275
